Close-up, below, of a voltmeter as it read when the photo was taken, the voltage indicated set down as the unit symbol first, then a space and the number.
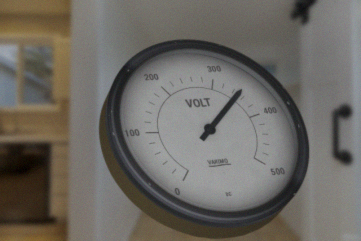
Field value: V 350
